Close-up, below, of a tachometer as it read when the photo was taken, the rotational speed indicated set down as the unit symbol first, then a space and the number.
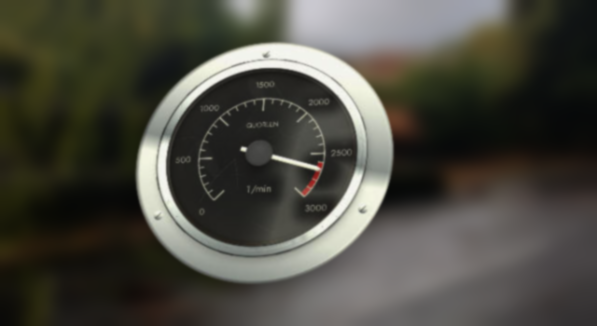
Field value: rpm 2700
